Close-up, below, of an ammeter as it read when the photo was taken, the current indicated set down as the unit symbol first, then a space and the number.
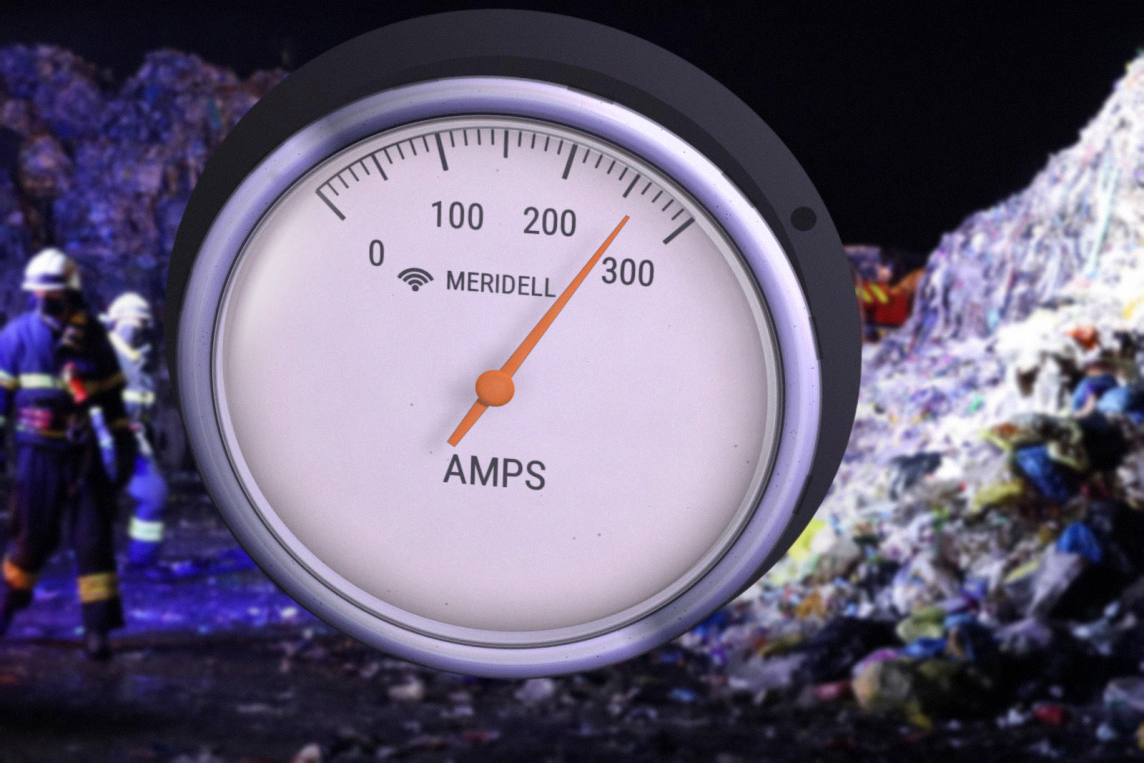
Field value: A 260
